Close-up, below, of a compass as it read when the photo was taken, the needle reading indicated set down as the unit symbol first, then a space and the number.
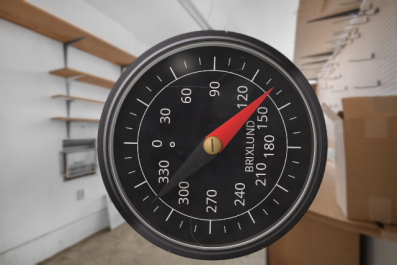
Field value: ° 135
